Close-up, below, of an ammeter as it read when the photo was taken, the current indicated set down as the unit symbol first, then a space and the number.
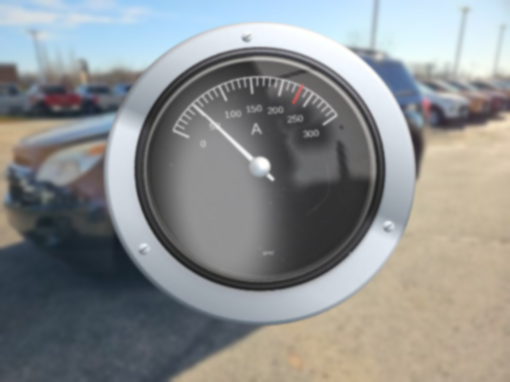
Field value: A 50
